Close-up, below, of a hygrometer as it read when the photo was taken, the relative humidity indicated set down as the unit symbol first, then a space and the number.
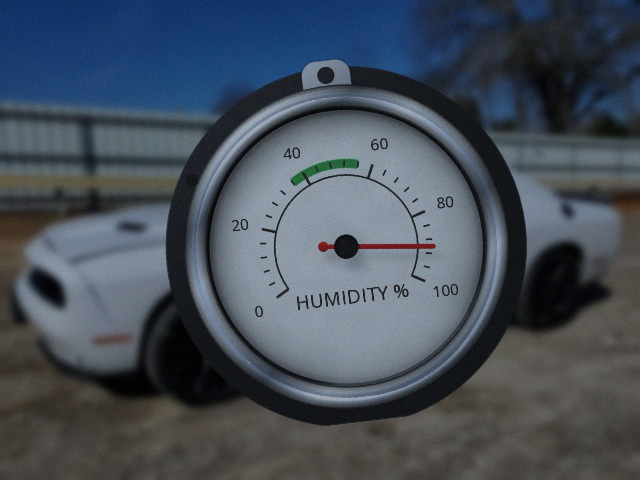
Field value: % 90
